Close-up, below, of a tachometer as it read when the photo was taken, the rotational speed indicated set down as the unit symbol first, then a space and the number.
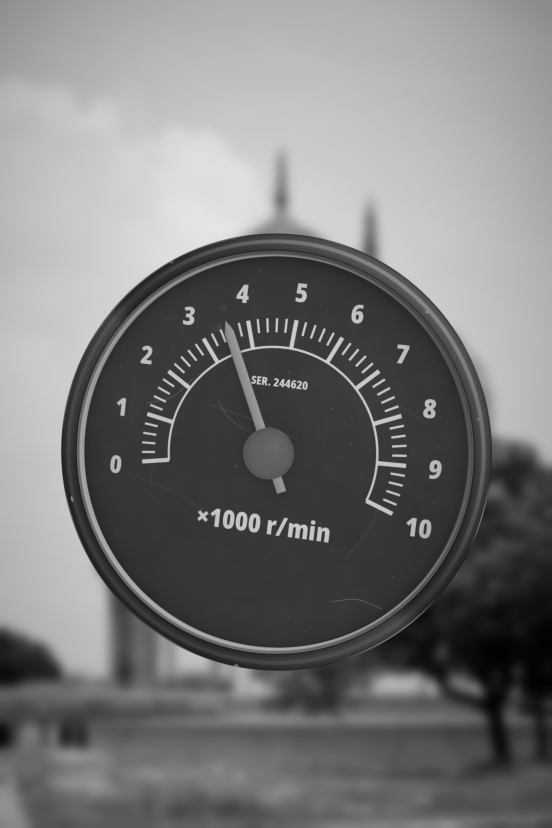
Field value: rpm 3600
